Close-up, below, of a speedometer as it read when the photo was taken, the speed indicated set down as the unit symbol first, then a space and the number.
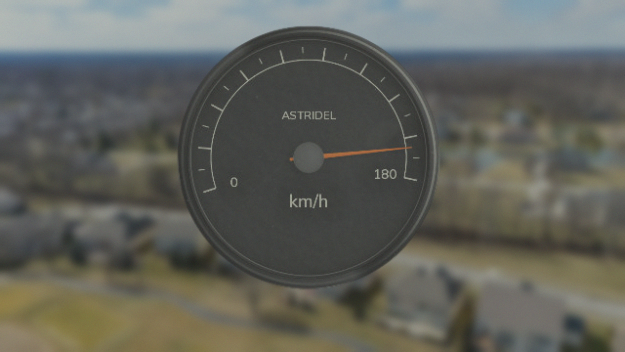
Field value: km/h 165
